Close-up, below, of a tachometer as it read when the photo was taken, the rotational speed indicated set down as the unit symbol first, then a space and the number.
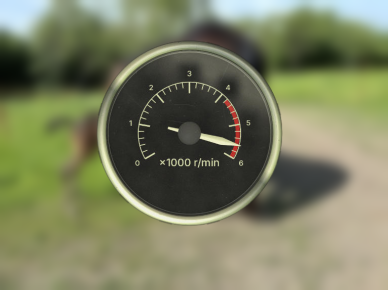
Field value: rpm 5600
